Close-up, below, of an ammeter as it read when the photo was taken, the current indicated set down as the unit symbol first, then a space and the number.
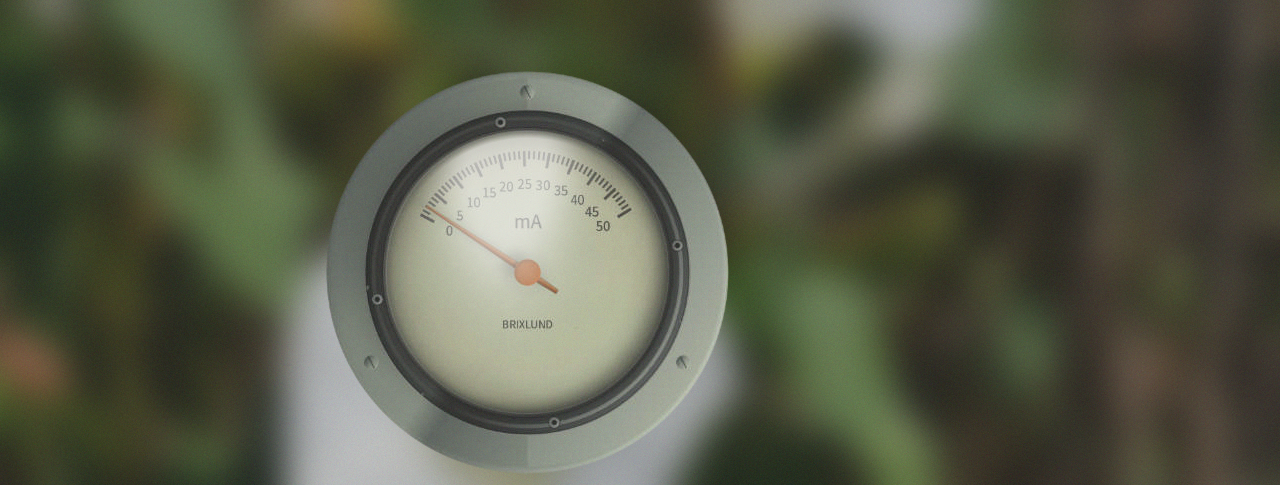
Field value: mA 2
